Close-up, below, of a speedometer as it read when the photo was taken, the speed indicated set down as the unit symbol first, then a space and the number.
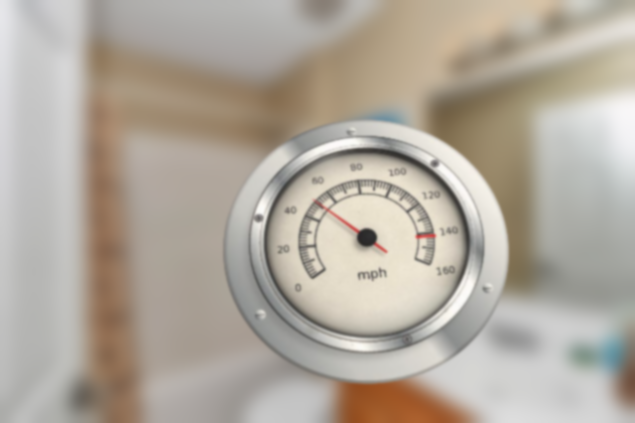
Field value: mph 50
